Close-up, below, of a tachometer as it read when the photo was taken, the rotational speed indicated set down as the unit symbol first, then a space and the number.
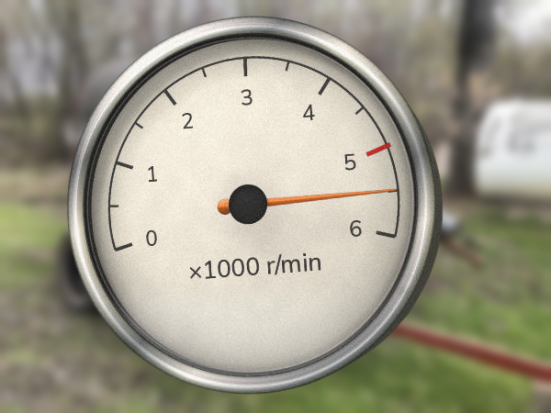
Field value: rpm 5500
